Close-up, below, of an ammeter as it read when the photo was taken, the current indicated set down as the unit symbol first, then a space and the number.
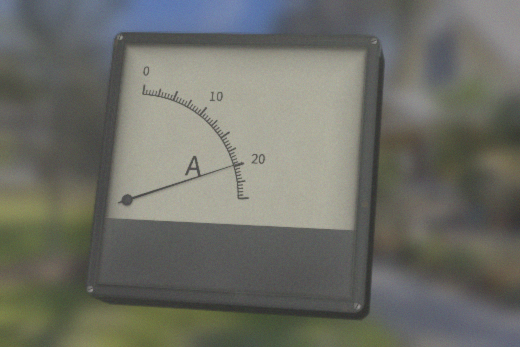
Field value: A 20
